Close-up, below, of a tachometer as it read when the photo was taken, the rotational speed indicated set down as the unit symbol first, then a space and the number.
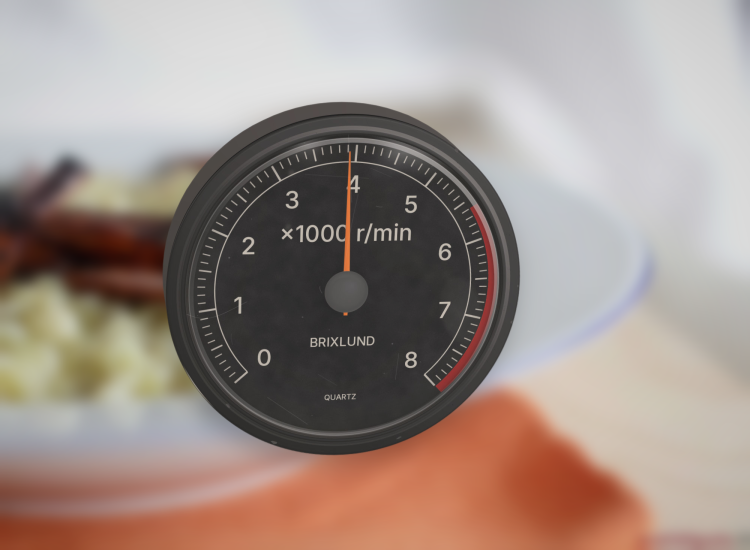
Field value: rpm 3900
